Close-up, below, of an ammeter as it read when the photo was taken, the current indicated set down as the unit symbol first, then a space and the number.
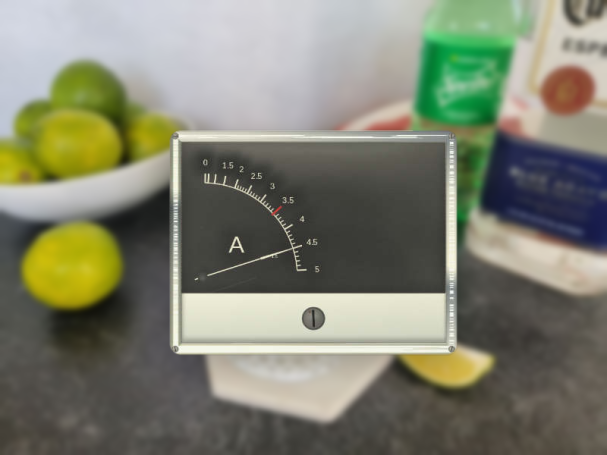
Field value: A 4.5
